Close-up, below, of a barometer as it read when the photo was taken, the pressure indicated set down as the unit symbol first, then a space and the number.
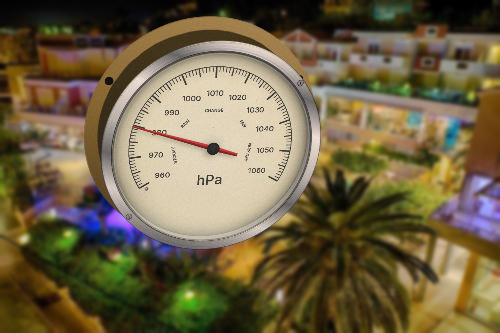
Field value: hPa 980
